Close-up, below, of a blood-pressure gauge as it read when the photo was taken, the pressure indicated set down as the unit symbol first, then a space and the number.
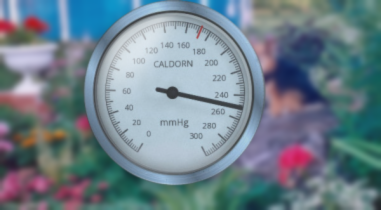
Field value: mmHg 250
